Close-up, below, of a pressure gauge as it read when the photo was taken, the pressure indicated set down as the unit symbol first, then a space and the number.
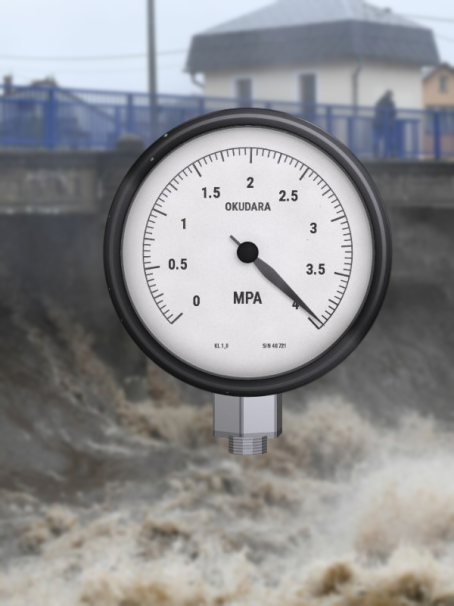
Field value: MPa 3.95
